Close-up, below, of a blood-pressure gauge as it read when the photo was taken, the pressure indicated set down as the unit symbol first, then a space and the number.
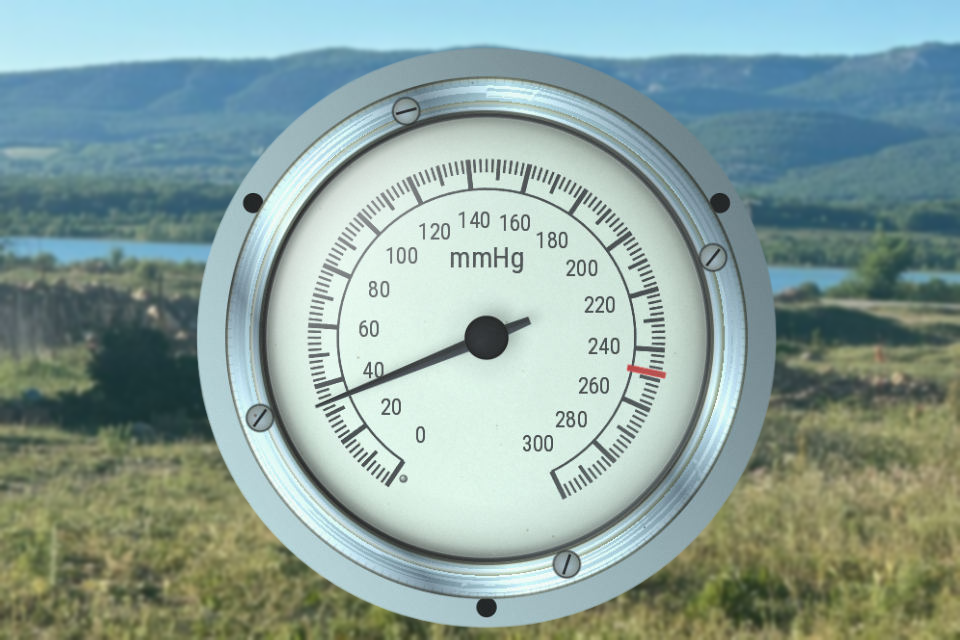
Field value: mmHg 34
